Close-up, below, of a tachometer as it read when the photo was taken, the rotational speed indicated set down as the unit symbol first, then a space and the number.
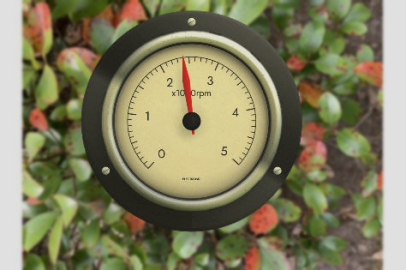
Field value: rpm 2400
